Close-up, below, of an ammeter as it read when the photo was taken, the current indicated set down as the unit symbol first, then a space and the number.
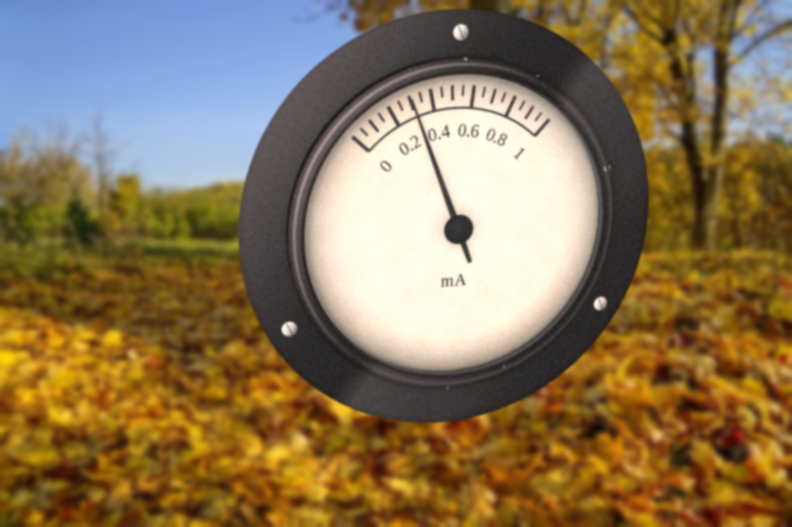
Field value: mA 0.3
